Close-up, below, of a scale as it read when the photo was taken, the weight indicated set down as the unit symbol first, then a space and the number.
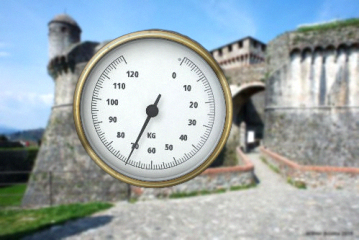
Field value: kg 70
